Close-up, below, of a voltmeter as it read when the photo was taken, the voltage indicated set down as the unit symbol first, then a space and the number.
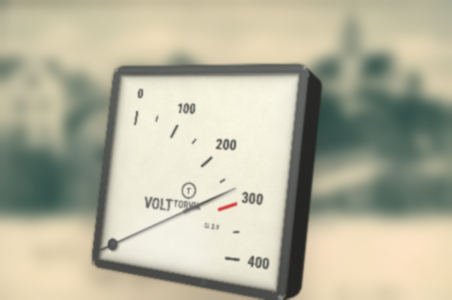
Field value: V 275
